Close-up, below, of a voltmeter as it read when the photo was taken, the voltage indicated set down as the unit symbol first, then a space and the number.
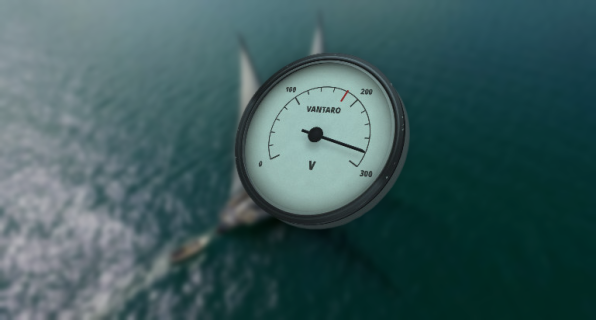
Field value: V 280
